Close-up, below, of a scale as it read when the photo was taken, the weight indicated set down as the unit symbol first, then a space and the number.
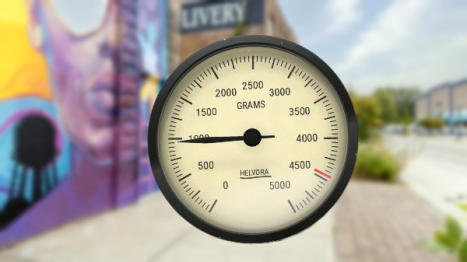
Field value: g 950
